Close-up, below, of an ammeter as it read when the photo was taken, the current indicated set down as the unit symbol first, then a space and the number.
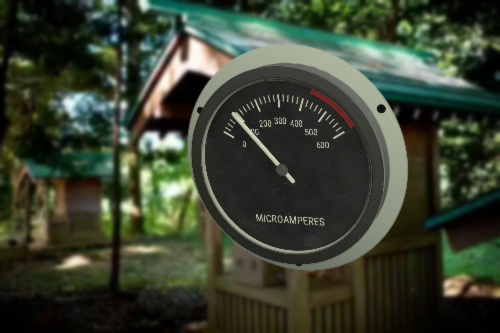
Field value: µA 100
